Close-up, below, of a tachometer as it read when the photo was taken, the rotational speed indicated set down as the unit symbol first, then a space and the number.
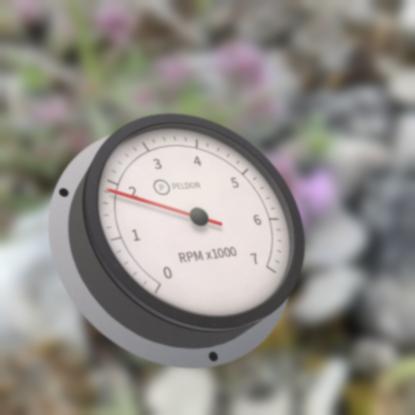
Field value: rpm 1800
